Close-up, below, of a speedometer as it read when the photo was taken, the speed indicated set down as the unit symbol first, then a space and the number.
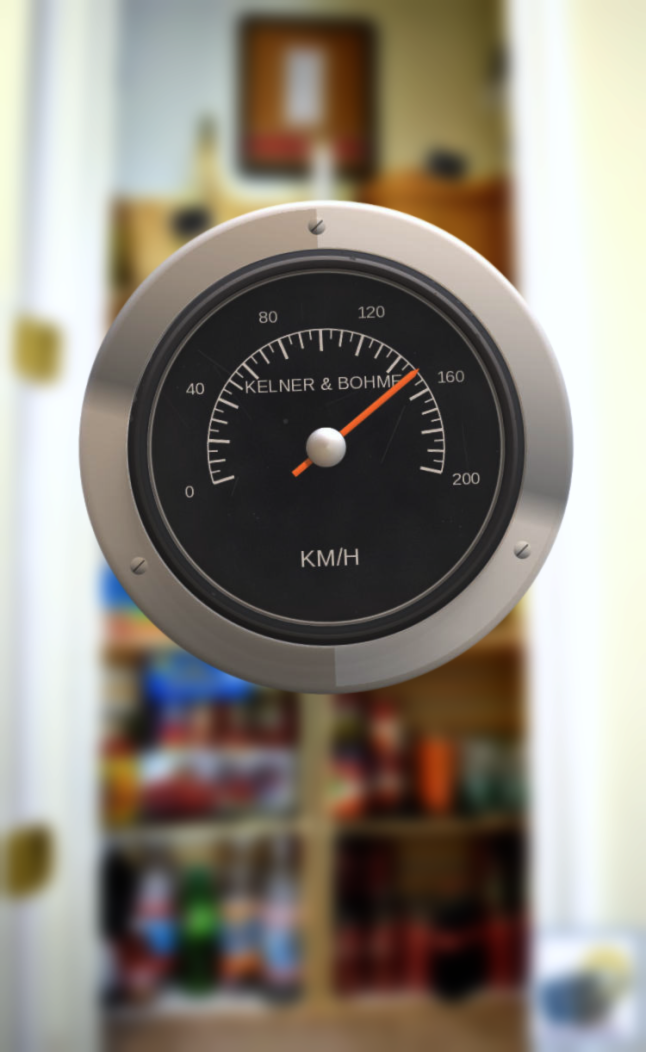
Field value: km/h 150
